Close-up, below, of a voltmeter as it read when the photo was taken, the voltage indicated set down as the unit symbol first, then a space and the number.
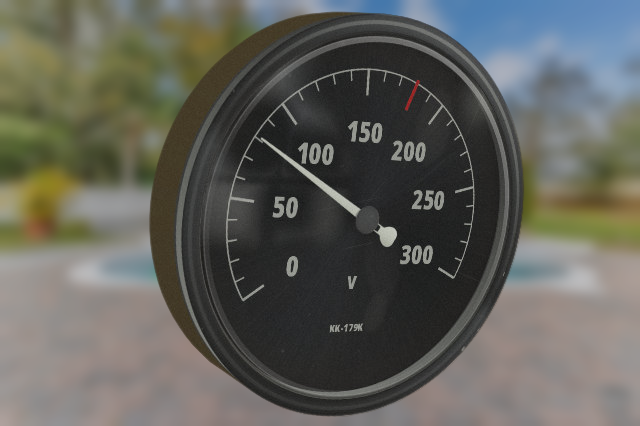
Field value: V 80
